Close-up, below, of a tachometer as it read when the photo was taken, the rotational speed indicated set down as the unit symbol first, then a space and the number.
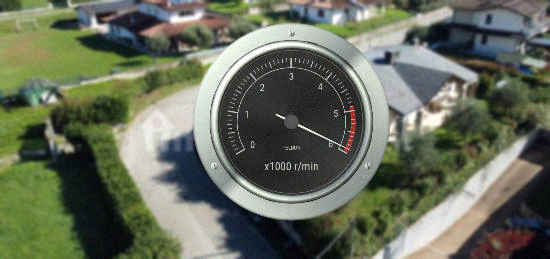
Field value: rpm 5900
